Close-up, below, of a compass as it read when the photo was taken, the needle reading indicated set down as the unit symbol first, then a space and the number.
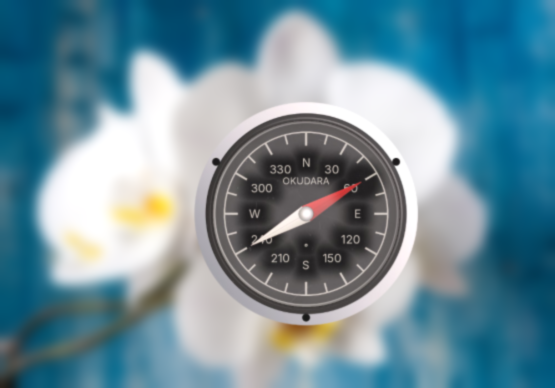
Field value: ° 60
